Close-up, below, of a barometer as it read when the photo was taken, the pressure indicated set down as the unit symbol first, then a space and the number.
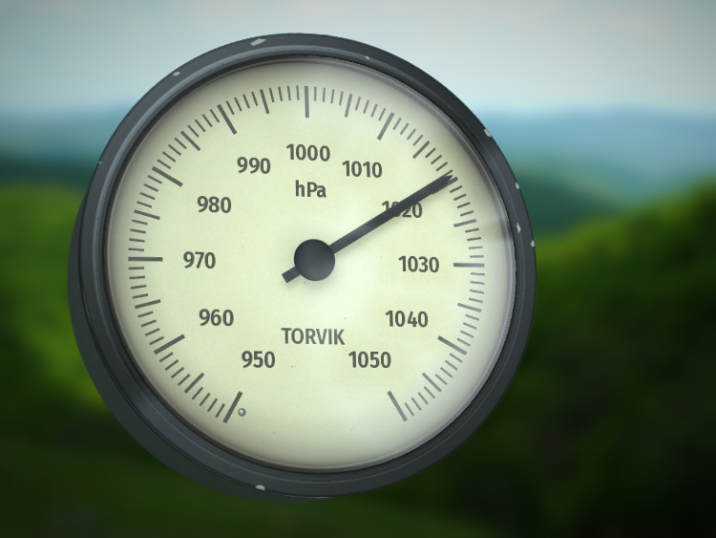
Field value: hPa 1019.5
